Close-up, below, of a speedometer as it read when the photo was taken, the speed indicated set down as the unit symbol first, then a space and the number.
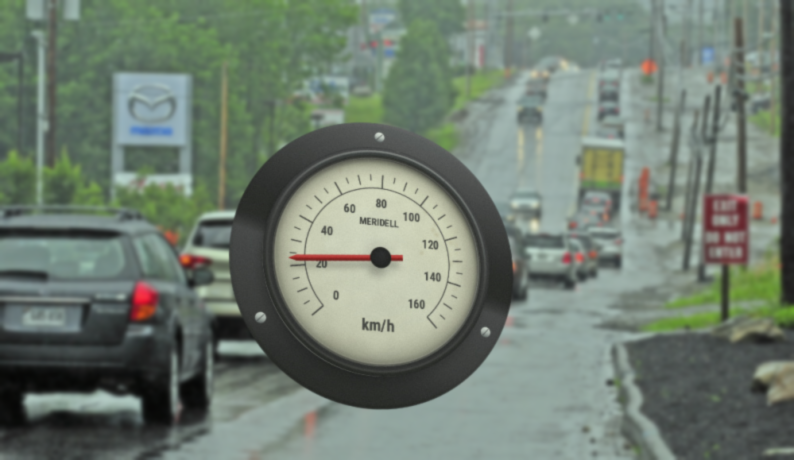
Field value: km/h 22.5
